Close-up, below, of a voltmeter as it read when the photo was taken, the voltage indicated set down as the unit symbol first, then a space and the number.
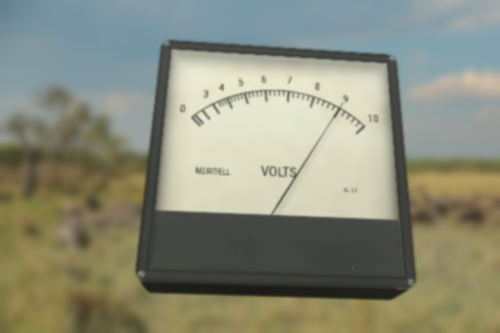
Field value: V 9
